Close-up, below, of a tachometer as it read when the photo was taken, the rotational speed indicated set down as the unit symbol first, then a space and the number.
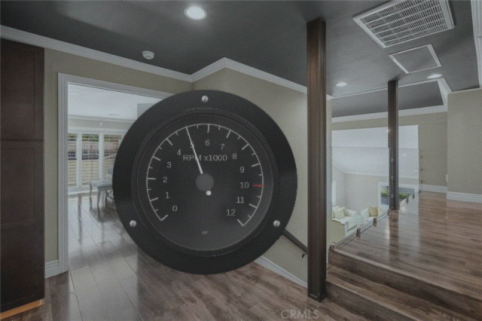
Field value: rpm 5000
